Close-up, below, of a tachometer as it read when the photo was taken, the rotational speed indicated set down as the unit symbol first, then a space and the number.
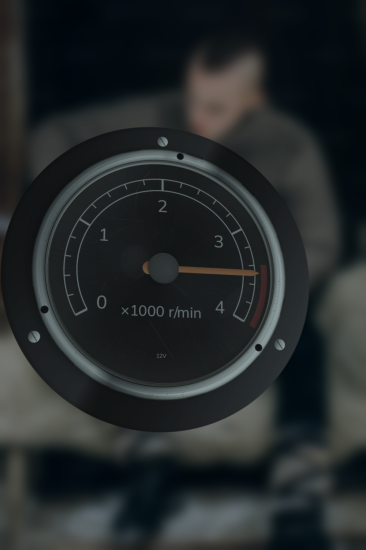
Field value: rpm 3500
